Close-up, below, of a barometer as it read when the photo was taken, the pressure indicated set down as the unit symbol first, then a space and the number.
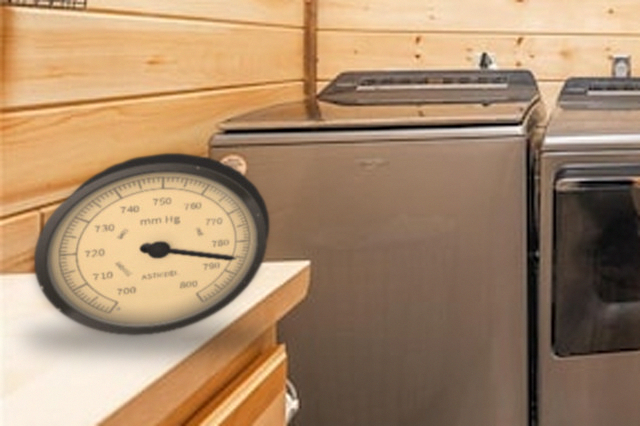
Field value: mmHg 785
